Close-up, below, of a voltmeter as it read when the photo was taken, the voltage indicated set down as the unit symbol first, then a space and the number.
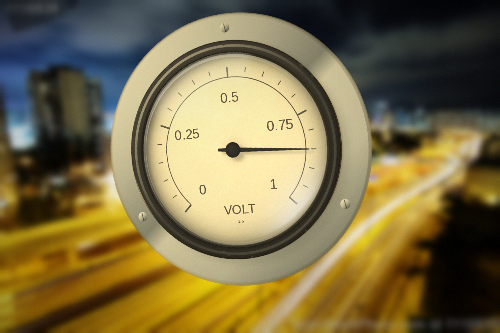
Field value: V 0.85
